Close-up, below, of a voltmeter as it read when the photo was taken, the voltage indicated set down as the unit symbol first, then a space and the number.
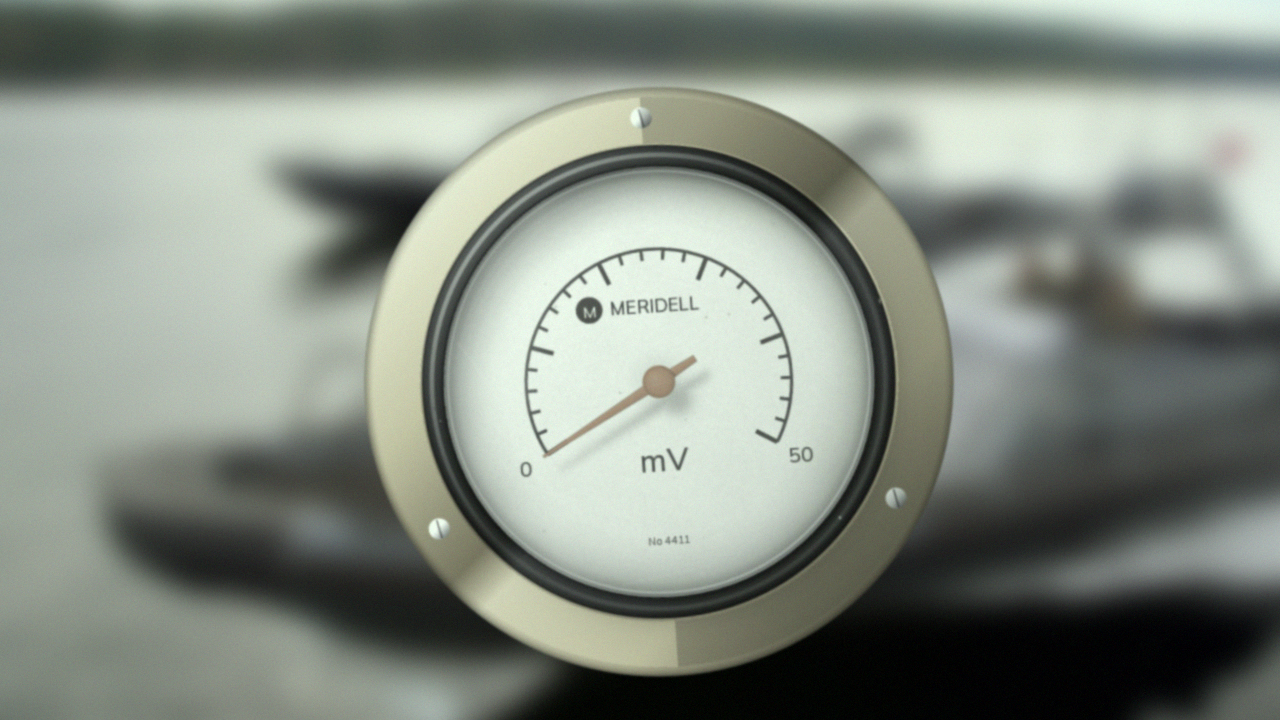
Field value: mV 0
